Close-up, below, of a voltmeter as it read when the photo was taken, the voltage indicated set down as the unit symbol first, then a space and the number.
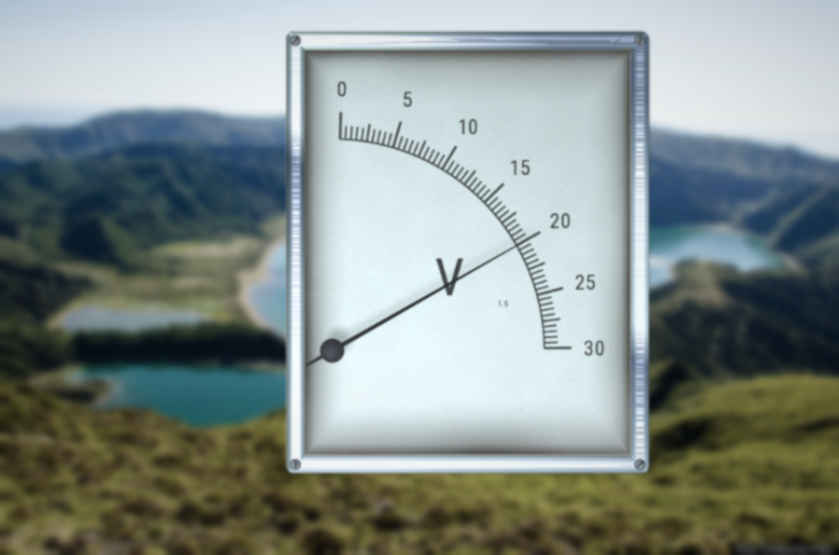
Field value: V 20
